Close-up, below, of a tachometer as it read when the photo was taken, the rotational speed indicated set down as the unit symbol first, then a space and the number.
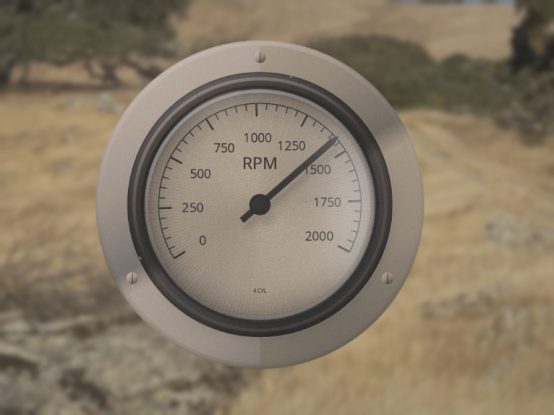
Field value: rpm 1425
